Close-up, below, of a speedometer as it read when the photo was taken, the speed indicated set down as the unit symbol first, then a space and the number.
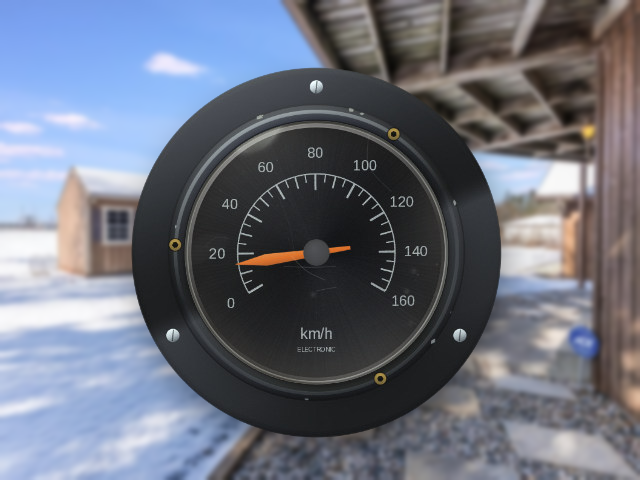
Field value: km/h 15
